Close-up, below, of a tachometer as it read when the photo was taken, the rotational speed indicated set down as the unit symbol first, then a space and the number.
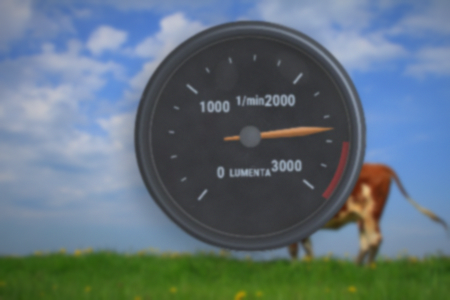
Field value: rpm 2500
